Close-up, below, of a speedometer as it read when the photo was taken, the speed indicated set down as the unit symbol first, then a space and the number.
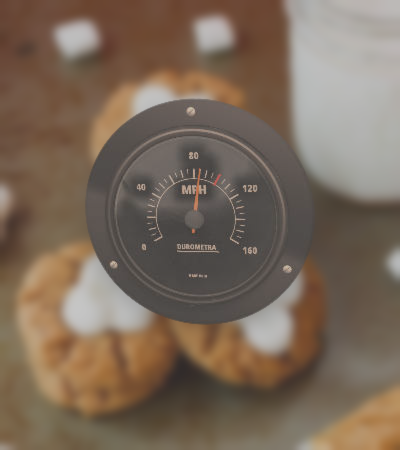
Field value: mph 85
